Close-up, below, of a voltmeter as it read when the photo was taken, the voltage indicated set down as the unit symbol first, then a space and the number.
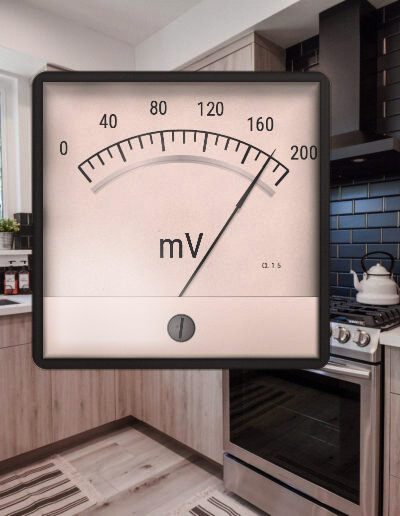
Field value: mV 180
